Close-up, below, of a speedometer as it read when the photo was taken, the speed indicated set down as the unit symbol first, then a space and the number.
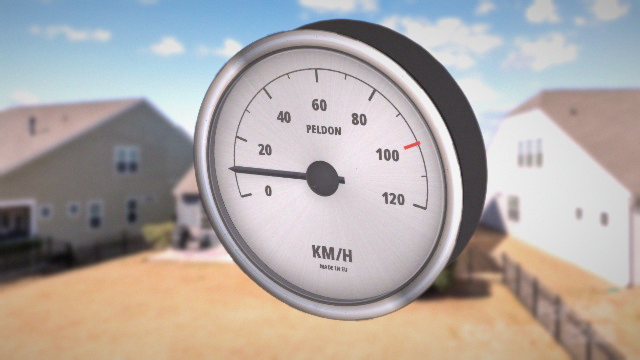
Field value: km/h 10
